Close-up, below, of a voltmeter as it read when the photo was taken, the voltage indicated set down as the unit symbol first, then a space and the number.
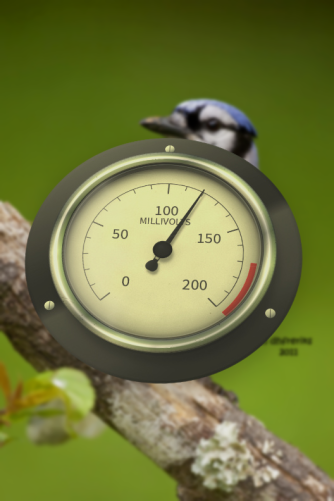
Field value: mV 120
